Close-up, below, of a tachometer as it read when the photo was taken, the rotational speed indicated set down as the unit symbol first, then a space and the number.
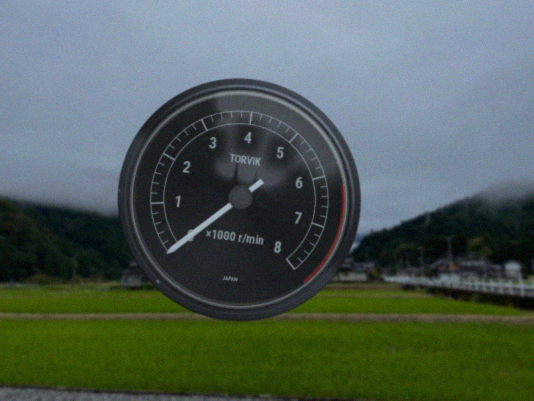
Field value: rpm 0
